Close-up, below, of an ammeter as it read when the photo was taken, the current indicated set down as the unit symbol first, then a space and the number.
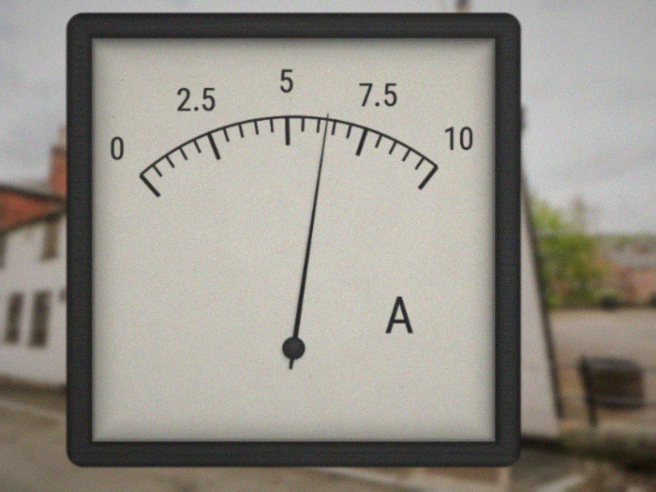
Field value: A 6.25
